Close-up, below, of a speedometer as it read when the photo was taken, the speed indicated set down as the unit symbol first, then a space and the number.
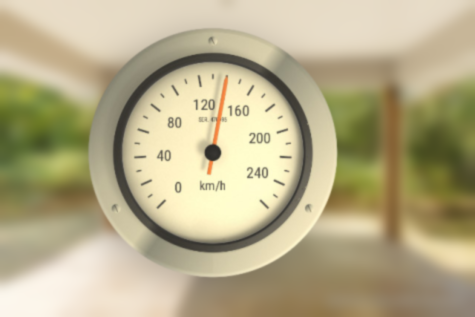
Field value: km/h 140
